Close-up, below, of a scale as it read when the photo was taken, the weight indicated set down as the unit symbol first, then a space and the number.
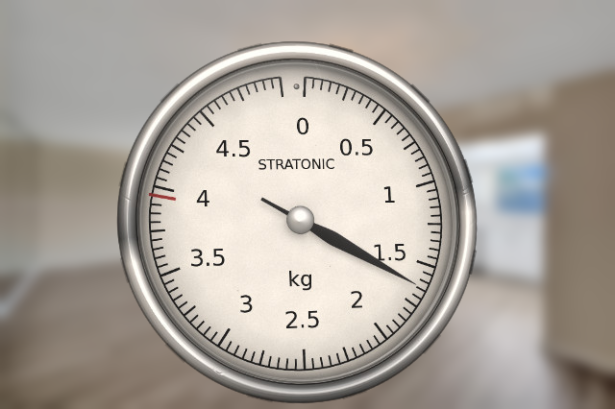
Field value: kg 1.65
